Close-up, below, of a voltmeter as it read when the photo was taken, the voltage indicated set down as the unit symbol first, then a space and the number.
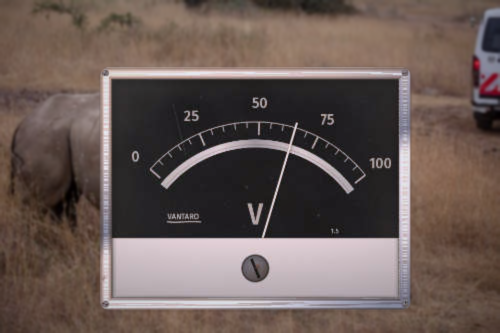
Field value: V 65
